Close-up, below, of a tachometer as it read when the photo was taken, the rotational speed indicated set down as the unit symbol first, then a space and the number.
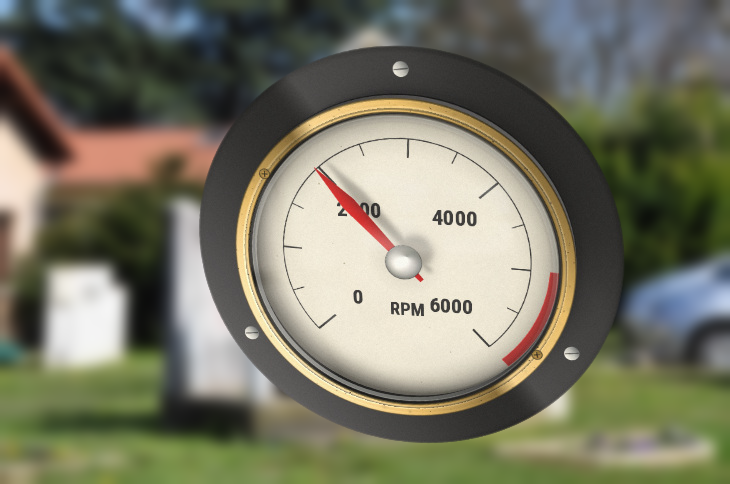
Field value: rpm 2000
